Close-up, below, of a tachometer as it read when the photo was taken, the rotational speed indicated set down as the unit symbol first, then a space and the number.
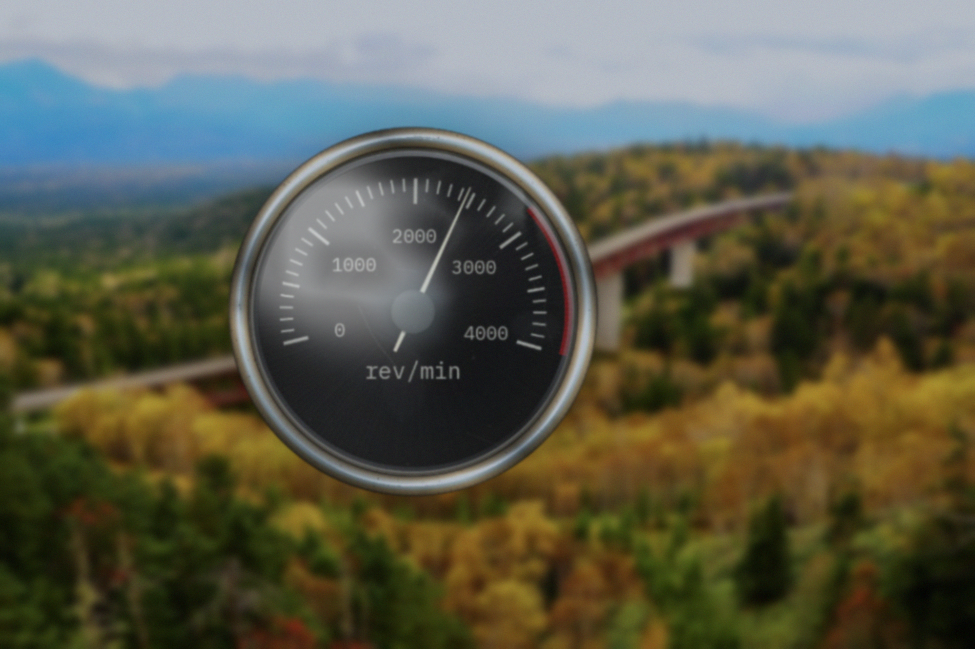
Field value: rpm 2450
